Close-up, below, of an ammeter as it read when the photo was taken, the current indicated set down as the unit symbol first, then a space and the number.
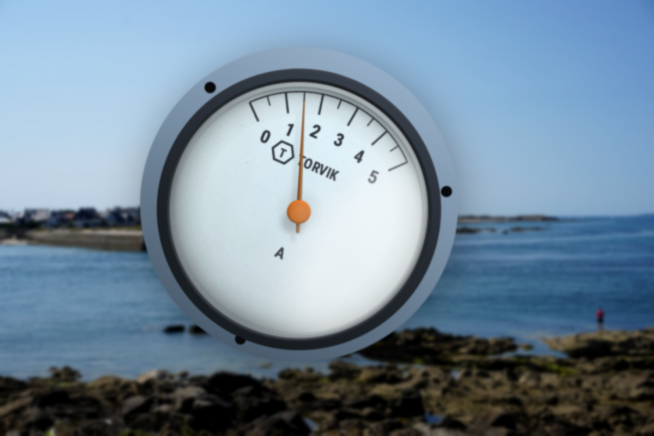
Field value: A 1.5
